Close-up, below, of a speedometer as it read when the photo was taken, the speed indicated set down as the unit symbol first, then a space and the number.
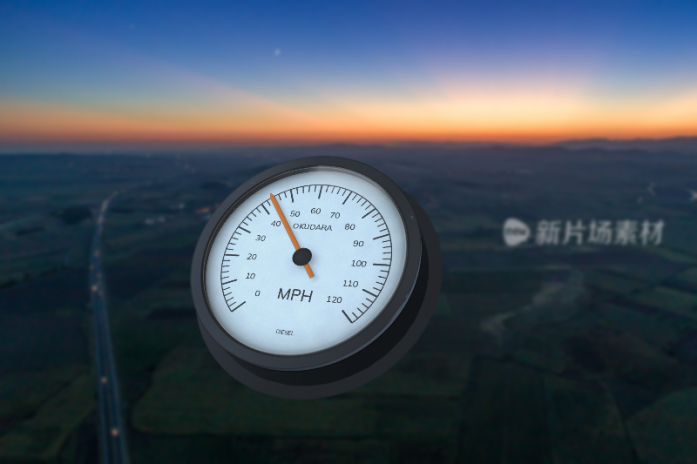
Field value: mph 44
